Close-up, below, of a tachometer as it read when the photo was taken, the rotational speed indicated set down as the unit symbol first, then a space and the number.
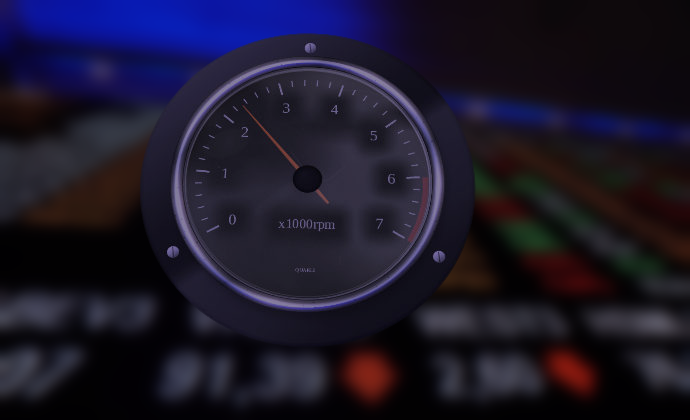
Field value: rpm 2300
